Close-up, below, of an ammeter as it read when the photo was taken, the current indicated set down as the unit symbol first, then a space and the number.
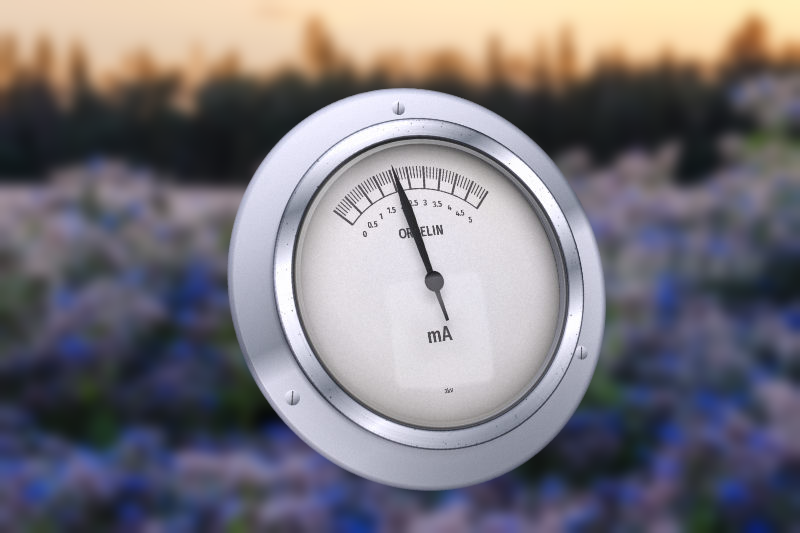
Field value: mA 2
